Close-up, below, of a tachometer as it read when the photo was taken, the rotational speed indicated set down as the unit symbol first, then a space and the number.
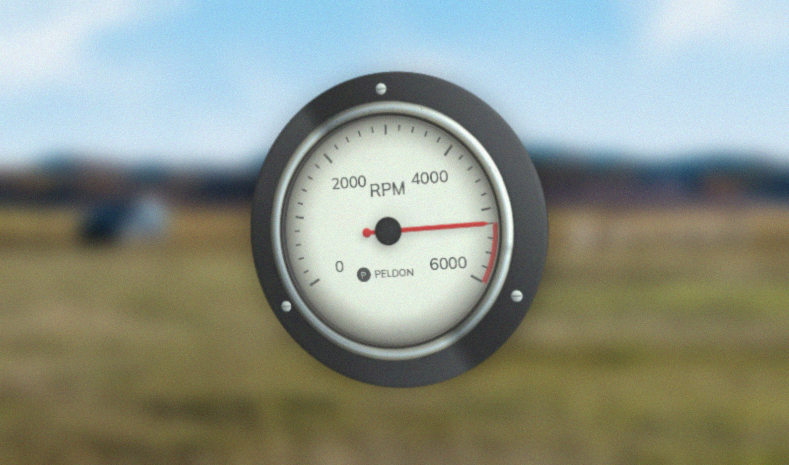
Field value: rpm 5200
